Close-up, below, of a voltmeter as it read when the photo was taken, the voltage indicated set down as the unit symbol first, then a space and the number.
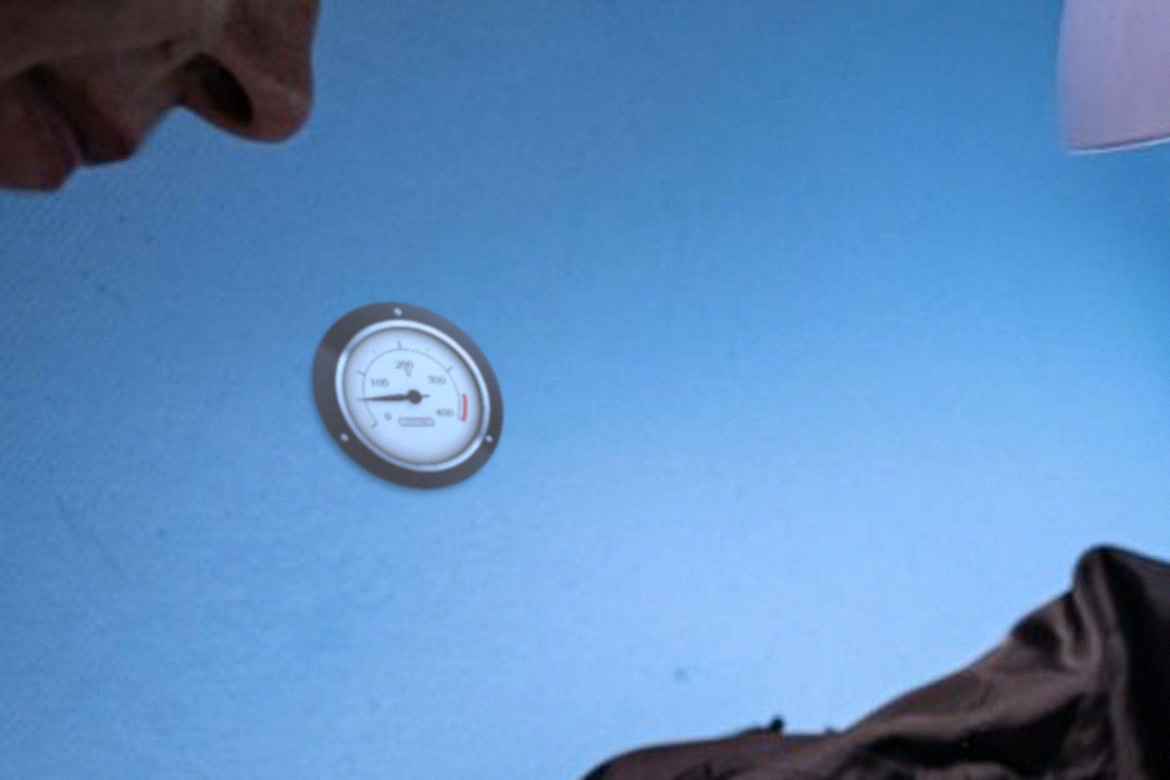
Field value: V 50
